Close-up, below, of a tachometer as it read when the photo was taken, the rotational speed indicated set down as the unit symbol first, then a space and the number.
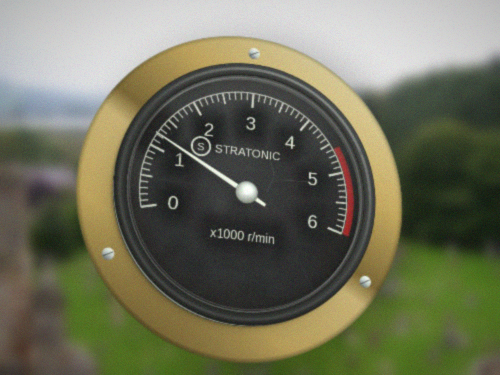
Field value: rpm 1200
